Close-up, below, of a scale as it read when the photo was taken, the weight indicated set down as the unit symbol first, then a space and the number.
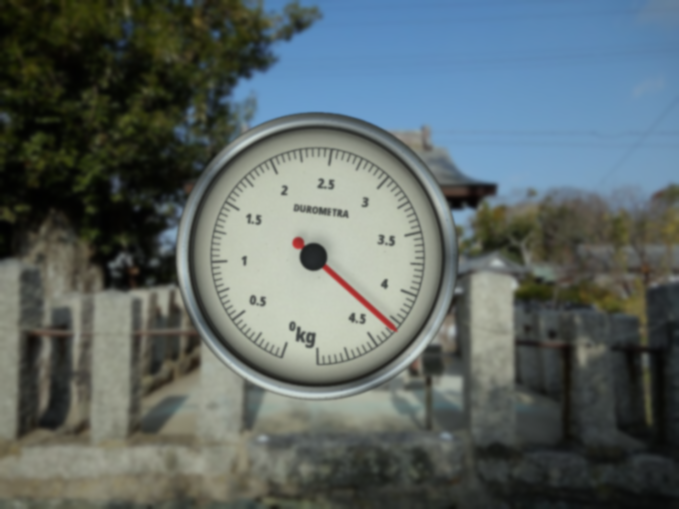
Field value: kg 4.3
